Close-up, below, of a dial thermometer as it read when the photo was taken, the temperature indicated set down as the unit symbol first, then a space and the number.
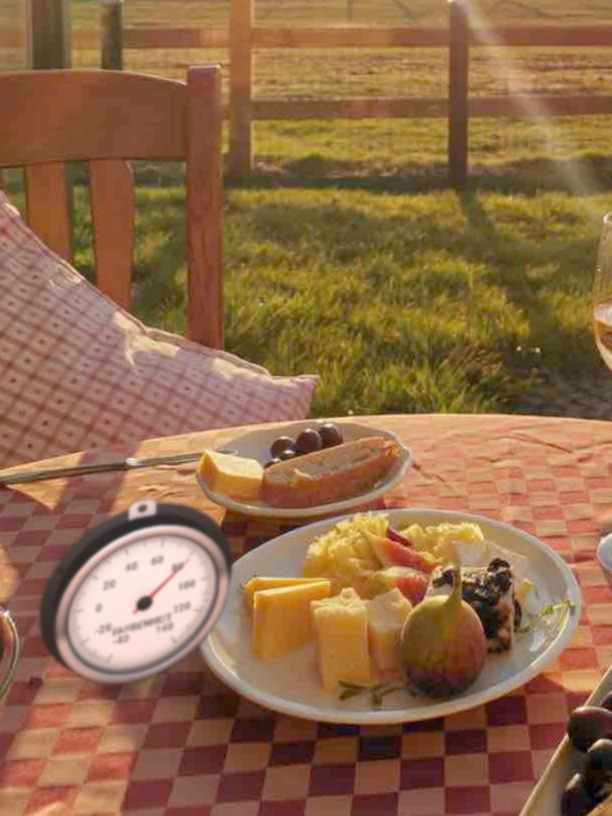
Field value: °F 80
